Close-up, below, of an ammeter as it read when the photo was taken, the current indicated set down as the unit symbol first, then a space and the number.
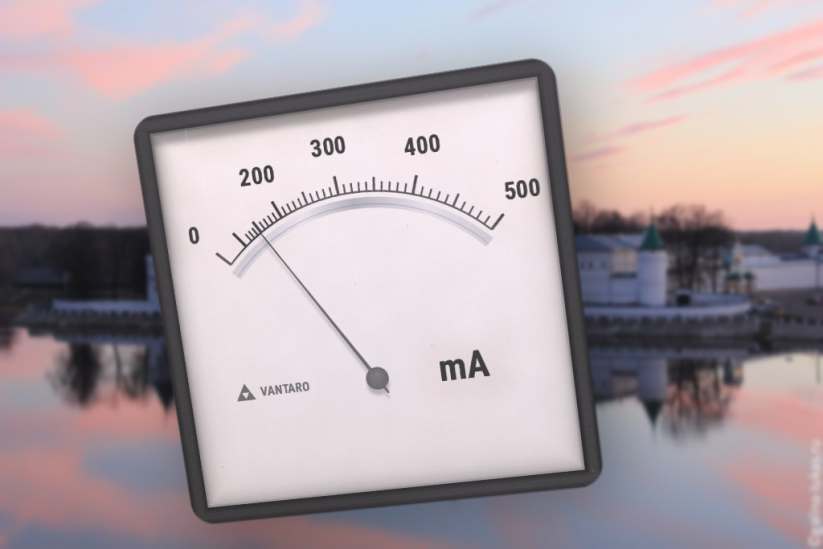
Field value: mA 150
